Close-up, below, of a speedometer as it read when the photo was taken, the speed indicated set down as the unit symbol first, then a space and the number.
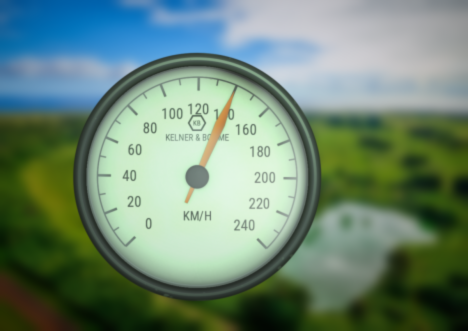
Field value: km/h 140
